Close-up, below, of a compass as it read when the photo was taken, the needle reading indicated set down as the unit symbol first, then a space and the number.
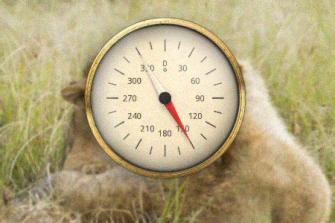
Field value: ° 150
